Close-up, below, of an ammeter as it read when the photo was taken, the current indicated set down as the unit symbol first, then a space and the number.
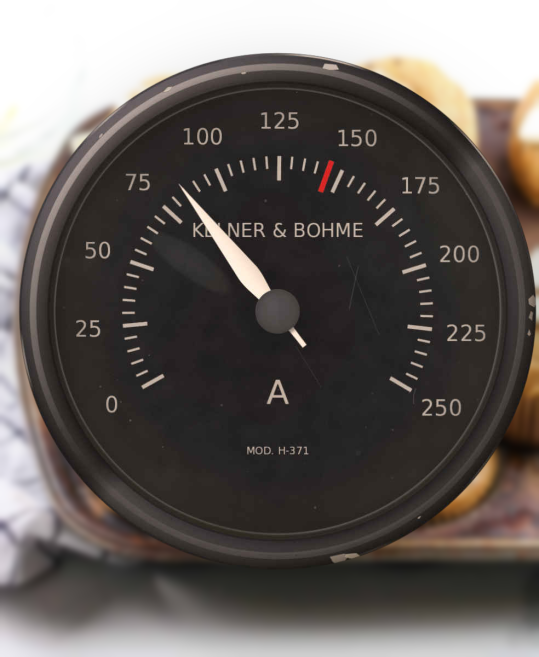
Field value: A 85
